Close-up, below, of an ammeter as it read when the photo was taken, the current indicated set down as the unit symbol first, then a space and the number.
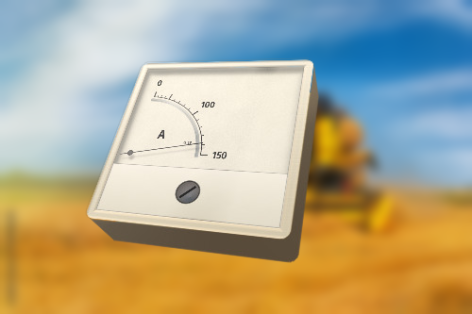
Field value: A 140
